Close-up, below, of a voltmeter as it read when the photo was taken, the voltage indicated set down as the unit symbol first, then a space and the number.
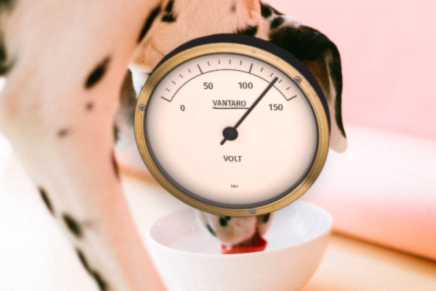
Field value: V 125
